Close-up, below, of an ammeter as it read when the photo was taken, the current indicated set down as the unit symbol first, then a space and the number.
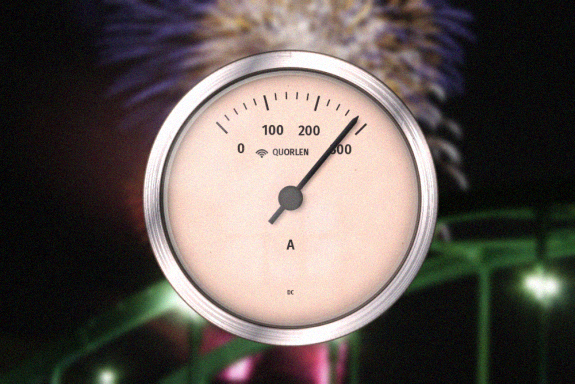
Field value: A 280
